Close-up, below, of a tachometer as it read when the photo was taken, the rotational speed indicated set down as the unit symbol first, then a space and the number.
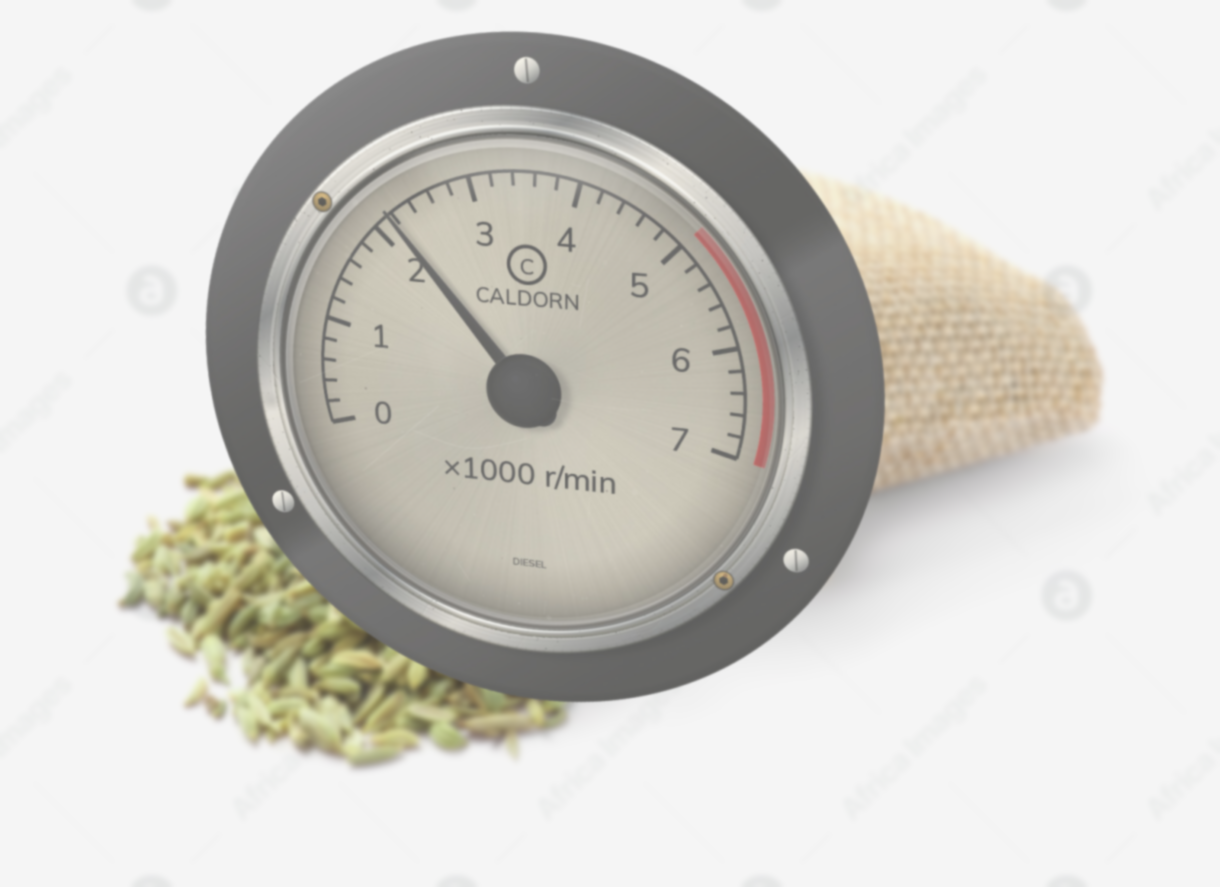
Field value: rpm 2200
